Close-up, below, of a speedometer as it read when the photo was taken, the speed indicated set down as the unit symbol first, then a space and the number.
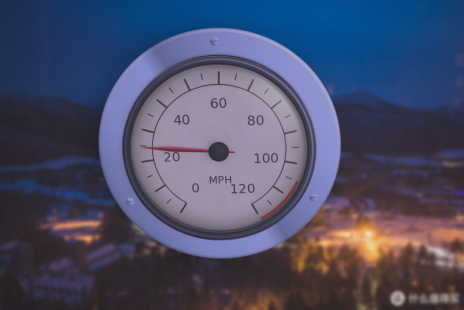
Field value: mph 25
